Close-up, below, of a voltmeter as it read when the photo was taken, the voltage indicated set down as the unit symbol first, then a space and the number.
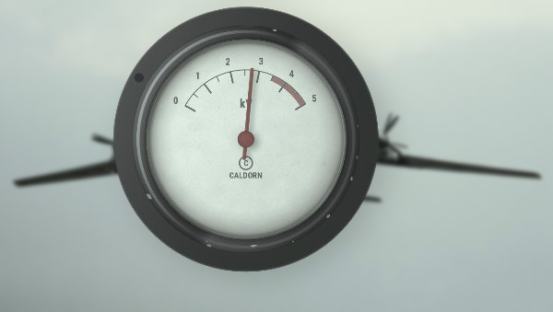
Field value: kV 2.75
